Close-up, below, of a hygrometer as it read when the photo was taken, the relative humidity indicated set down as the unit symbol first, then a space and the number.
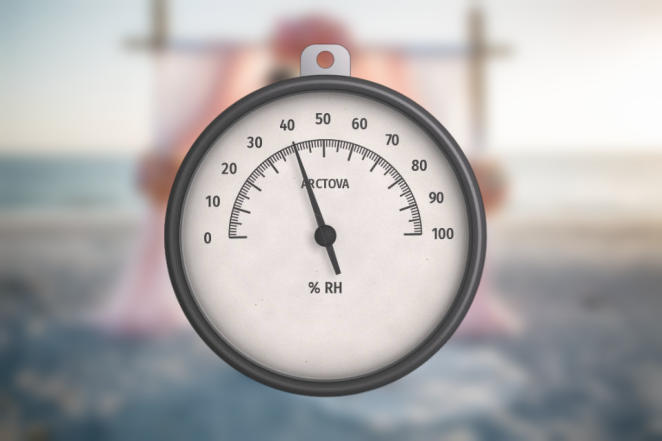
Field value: % 40
